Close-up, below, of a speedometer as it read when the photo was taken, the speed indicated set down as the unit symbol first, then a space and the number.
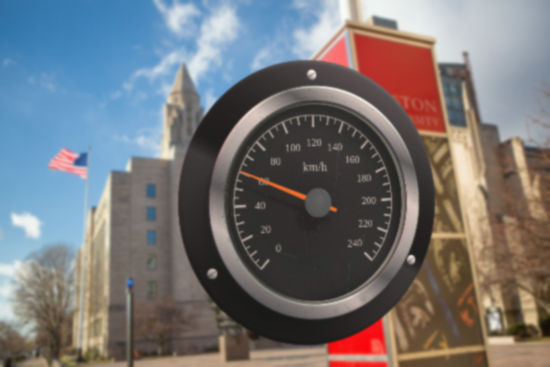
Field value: km/h 60
